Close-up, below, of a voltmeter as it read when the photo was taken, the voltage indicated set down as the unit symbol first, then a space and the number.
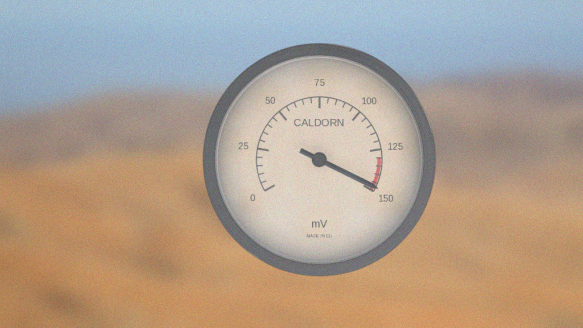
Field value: mV 147.5
